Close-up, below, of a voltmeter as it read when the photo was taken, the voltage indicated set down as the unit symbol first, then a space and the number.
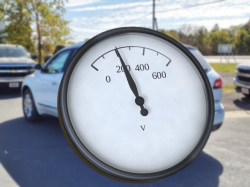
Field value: V 200
